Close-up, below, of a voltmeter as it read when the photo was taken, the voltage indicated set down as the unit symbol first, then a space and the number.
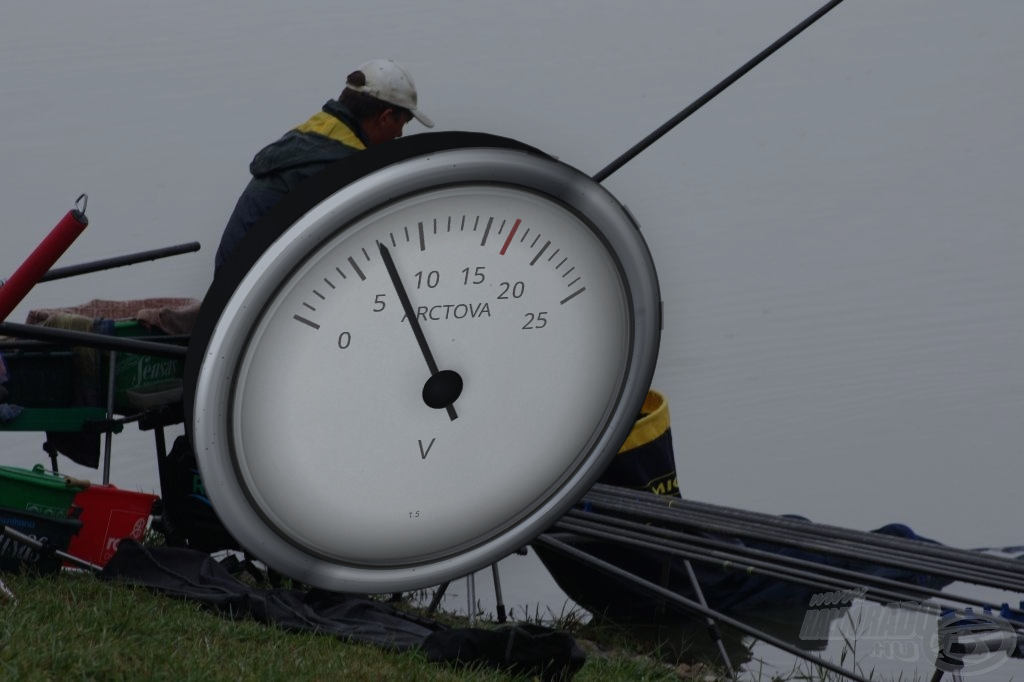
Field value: V 7
